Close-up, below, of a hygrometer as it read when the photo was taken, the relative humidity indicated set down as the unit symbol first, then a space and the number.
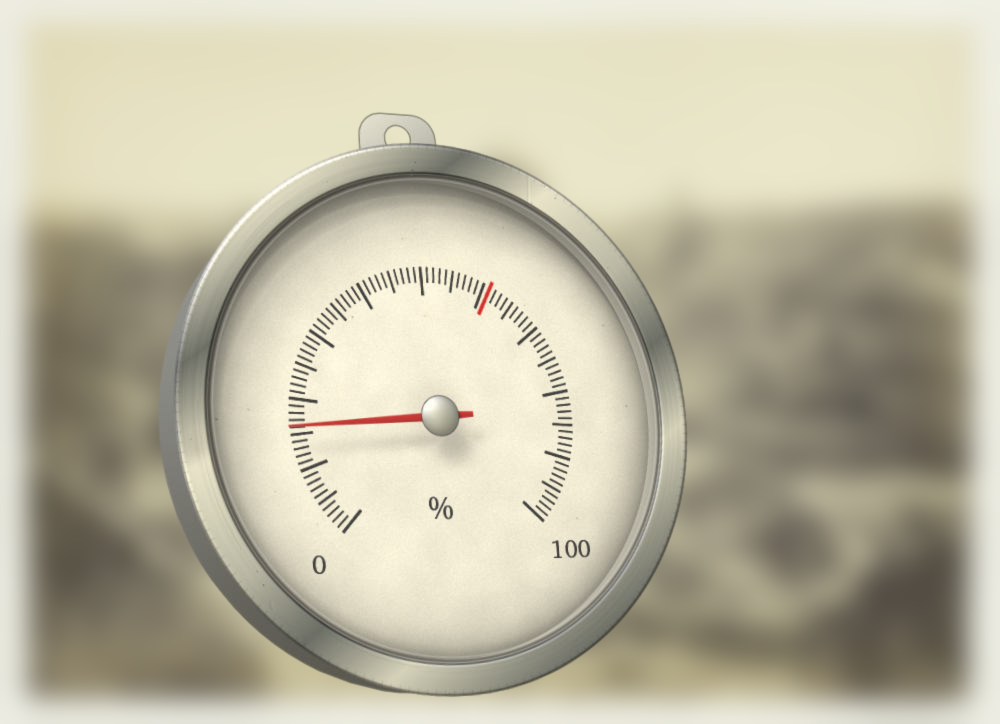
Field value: % 16
